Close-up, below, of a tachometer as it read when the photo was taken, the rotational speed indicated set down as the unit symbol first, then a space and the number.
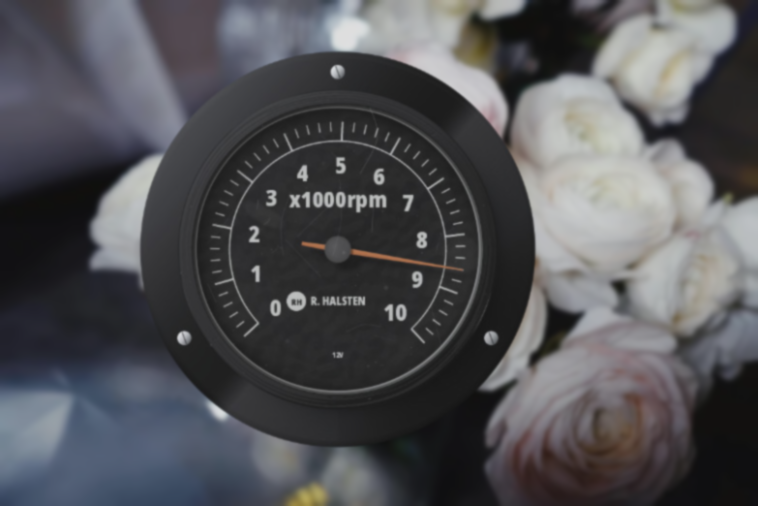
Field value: rpm 8600
